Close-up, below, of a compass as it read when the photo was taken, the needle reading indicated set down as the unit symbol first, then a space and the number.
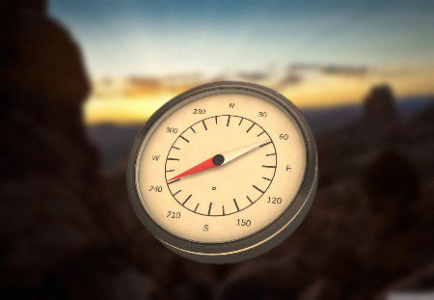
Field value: ° 240
